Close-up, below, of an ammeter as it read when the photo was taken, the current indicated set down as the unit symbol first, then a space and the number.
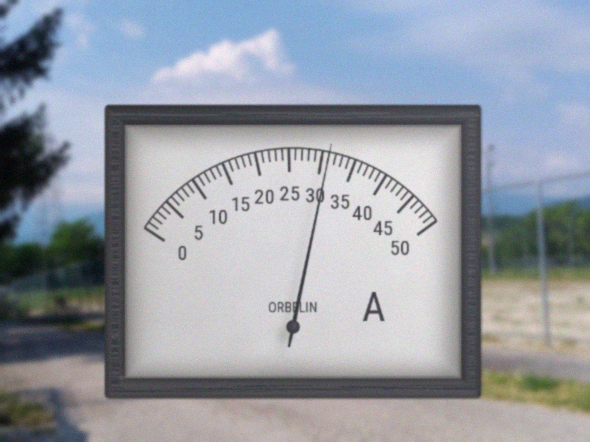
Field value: A 31
